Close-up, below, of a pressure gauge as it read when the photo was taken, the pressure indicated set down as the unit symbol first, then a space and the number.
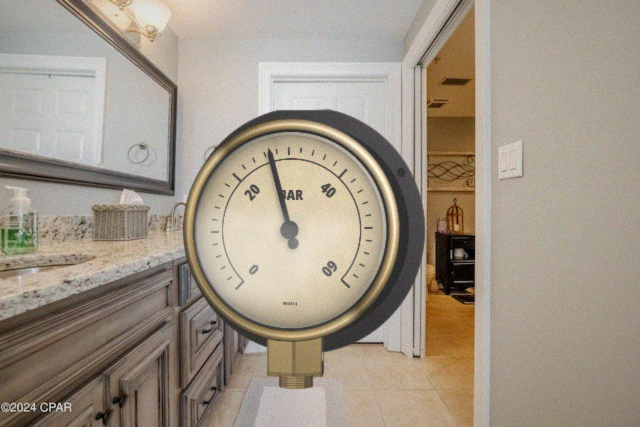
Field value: bar 27
